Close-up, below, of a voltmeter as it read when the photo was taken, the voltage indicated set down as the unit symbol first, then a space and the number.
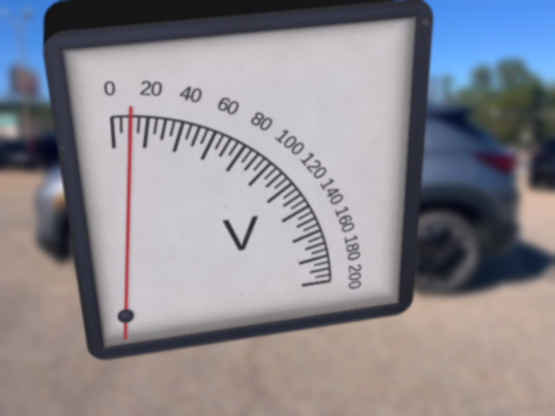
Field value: V 10
